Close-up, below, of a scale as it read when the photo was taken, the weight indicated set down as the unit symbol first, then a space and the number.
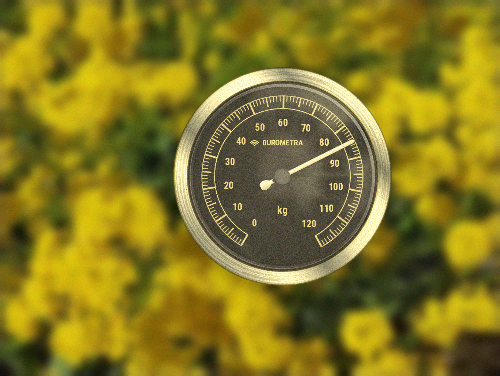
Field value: kg 85
